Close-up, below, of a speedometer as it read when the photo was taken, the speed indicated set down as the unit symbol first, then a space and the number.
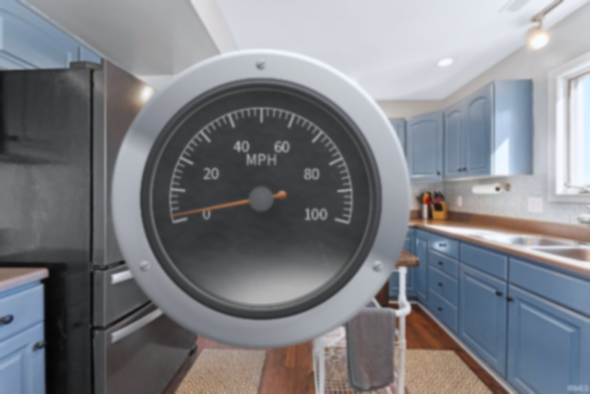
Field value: mph 2
